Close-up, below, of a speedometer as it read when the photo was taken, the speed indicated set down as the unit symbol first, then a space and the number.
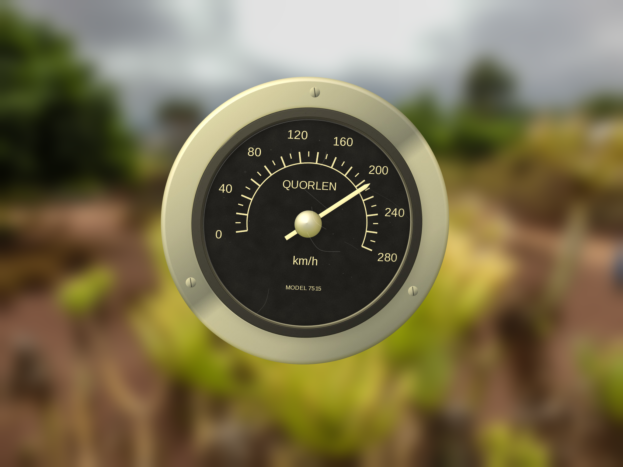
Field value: km/h 205
